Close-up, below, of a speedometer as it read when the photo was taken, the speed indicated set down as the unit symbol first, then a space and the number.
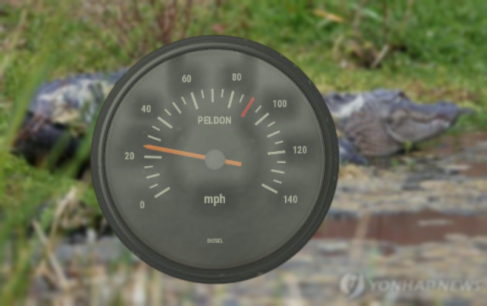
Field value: mph 25
